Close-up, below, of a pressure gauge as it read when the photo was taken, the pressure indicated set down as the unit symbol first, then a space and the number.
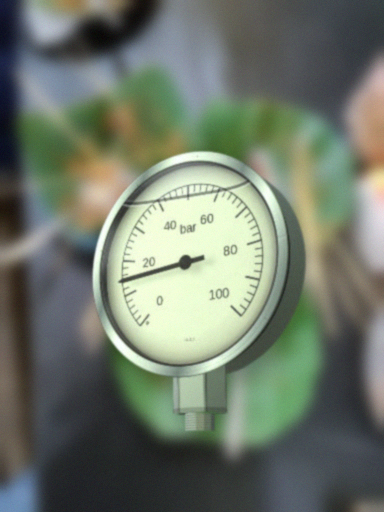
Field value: bar 14
